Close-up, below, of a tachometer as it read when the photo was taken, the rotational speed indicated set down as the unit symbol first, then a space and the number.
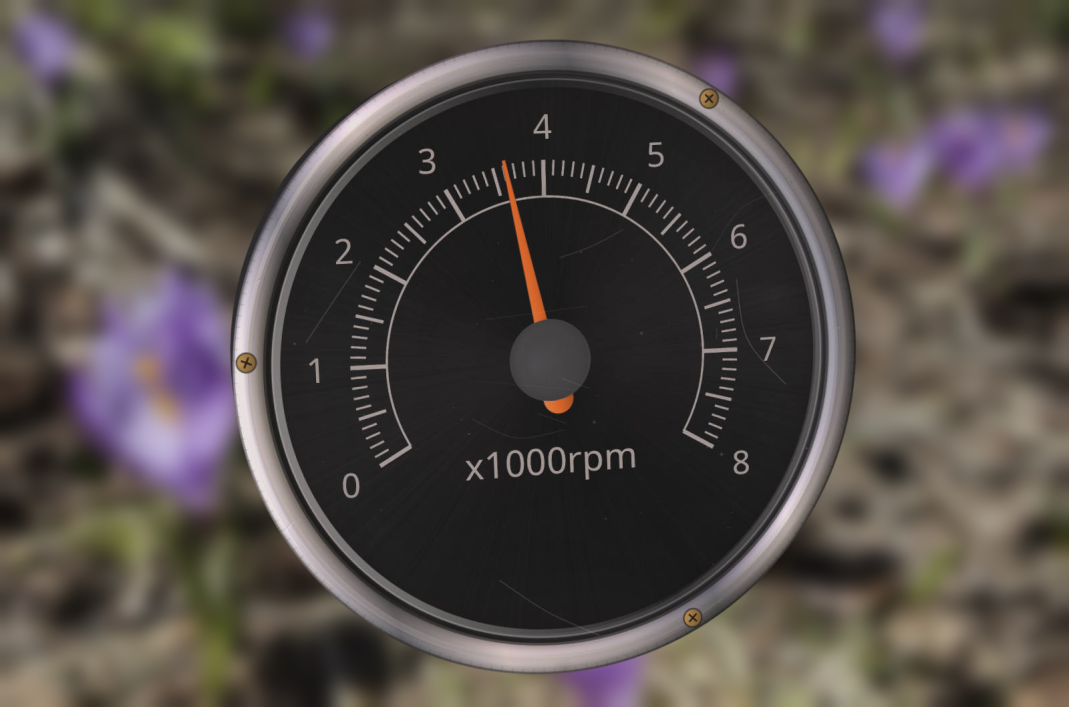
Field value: rpm 3600
